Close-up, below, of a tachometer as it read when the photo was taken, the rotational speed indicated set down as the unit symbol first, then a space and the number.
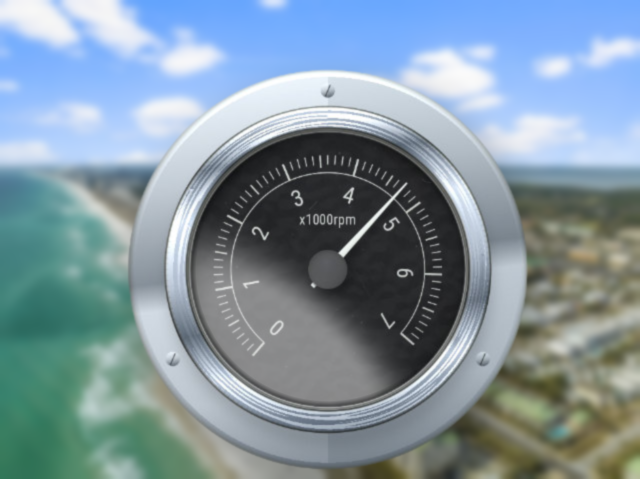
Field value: rpm 4700
